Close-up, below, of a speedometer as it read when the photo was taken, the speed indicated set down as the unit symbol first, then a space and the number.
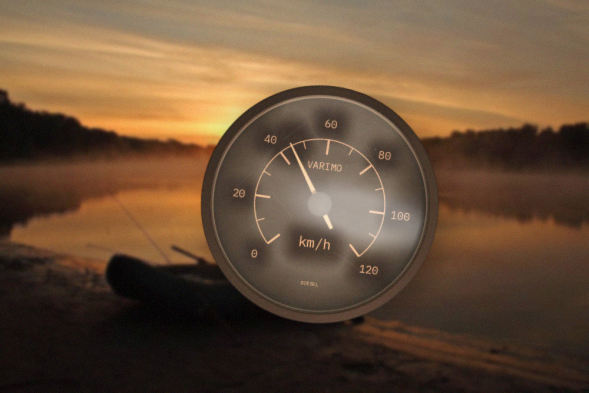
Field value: km/h 45
